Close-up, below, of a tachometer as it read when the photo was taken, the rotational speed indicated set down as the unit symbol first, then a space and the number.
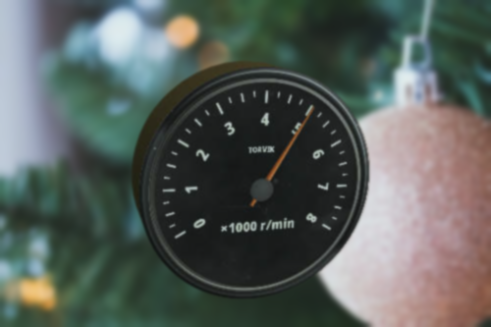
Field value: rpm 5000
